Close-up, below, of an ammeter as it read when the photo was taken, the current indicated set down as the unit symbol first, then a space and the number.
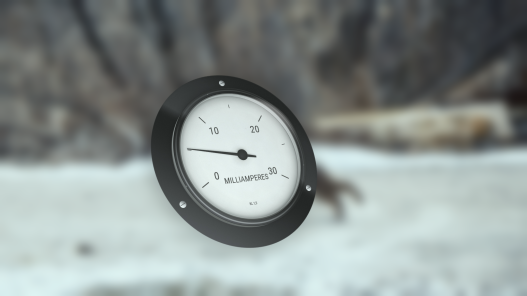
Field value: mA 5
